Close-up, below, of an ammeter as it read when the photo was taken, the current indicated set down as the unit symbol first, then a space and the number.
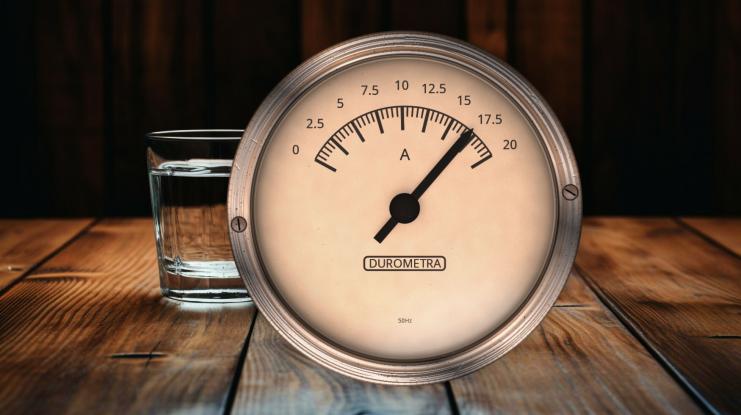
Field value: A 17
